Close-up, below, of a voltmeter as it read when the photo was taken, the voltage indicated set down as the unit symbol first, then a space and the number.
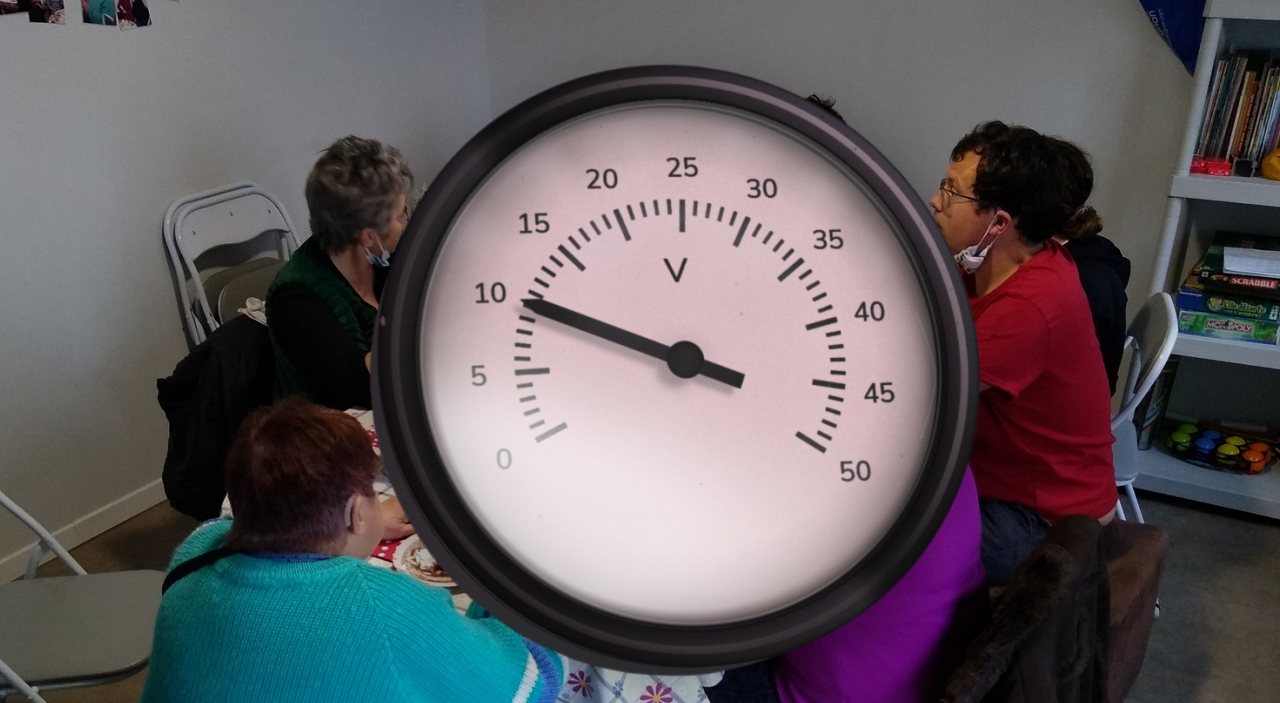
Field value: V 10
